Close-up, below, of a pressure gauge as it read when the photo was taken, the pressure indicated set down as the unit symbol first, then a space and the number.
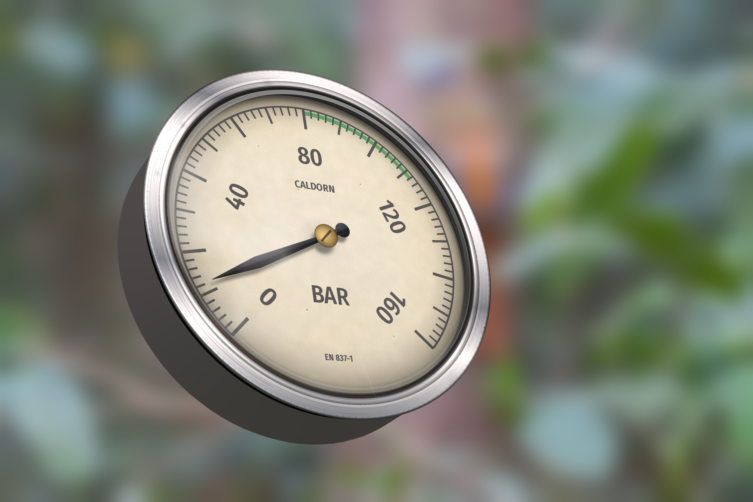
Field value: bar 12
